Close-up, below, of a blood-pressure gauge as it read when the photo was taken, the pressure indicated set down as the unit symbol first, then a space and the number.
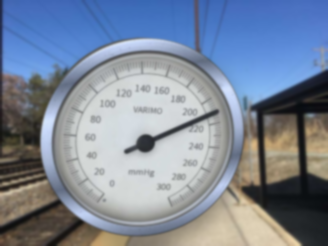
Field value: mmHg 210
